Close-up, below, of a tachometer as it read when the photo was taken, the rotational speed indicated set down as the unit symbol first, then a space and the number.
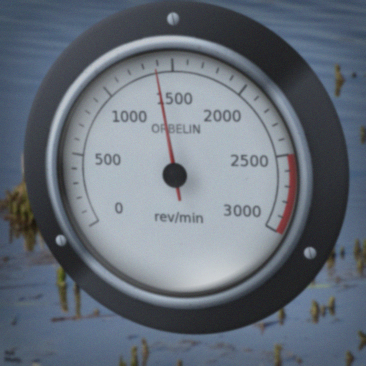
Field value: rpm 1400
